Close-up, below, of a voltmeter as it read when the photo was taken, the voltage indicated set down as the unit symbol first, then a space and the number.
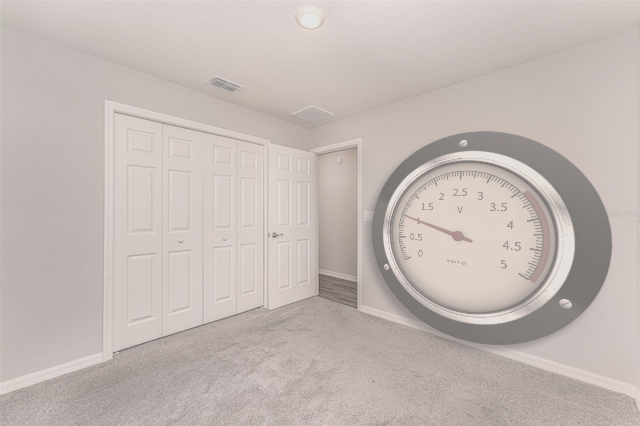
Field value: V 1
